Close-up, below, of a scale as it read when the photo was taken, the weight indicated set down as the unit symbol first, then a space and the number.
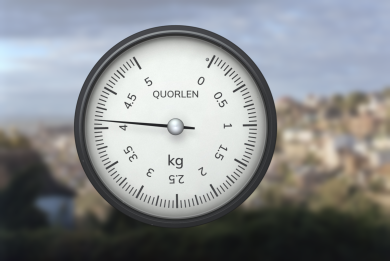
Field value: kg 4.1
